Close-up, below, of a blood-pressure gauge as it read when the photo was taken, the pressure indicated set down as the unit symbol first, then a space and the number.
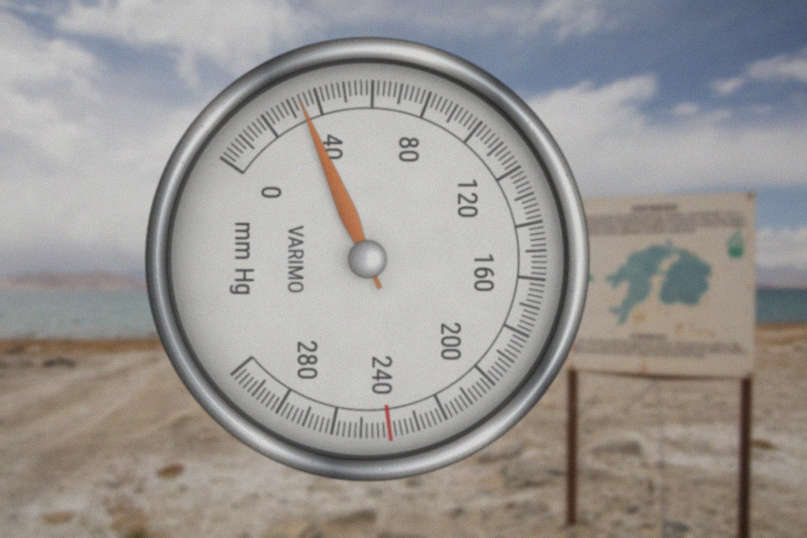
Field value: mmHg 34
